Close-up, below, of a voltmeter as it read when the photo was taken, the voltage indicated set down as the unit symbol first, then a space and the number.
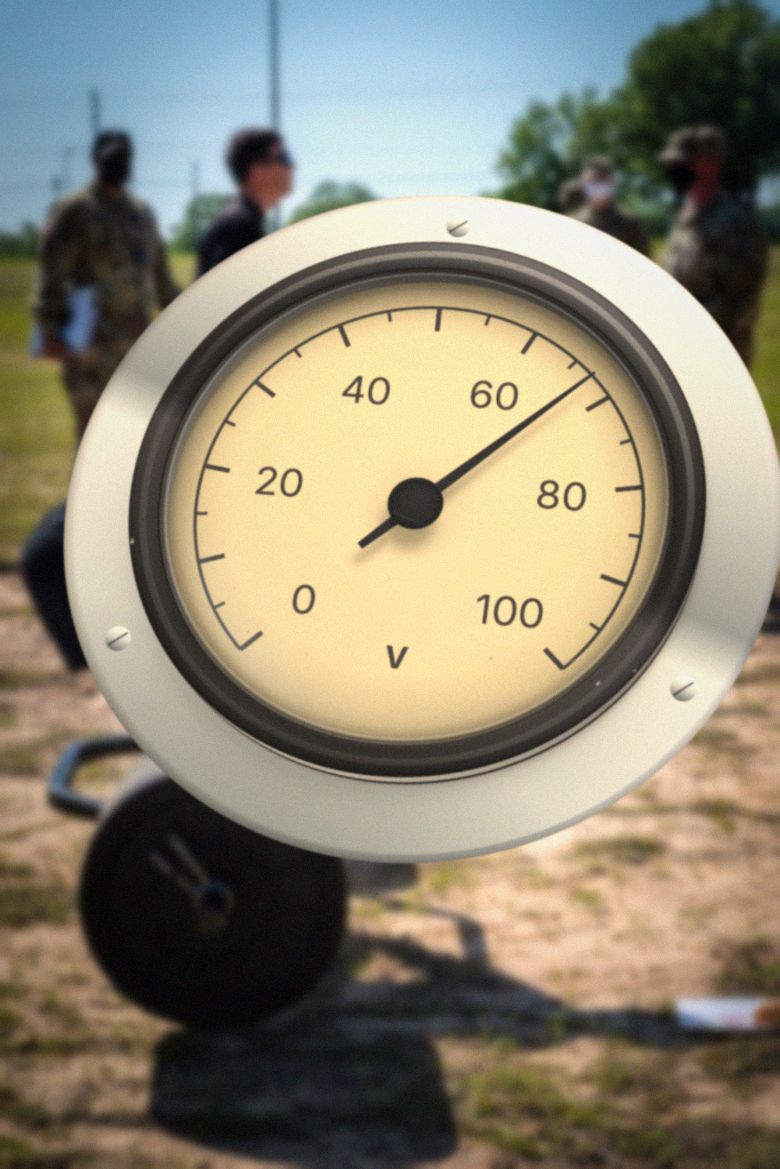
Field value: V 67.5
